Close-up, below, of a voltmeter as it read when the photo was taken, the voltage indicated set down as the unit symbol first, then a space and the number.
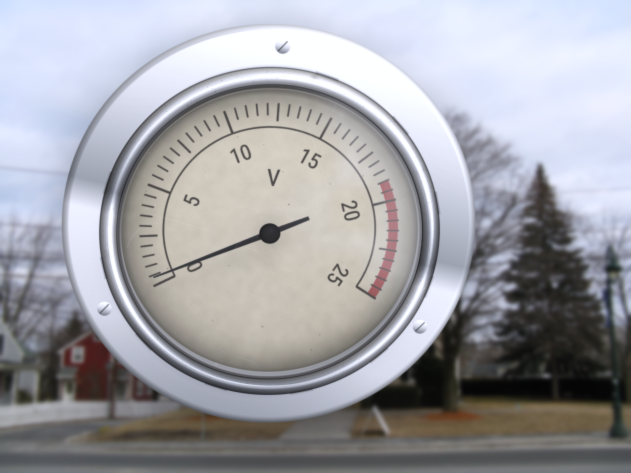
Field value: V 0.5
